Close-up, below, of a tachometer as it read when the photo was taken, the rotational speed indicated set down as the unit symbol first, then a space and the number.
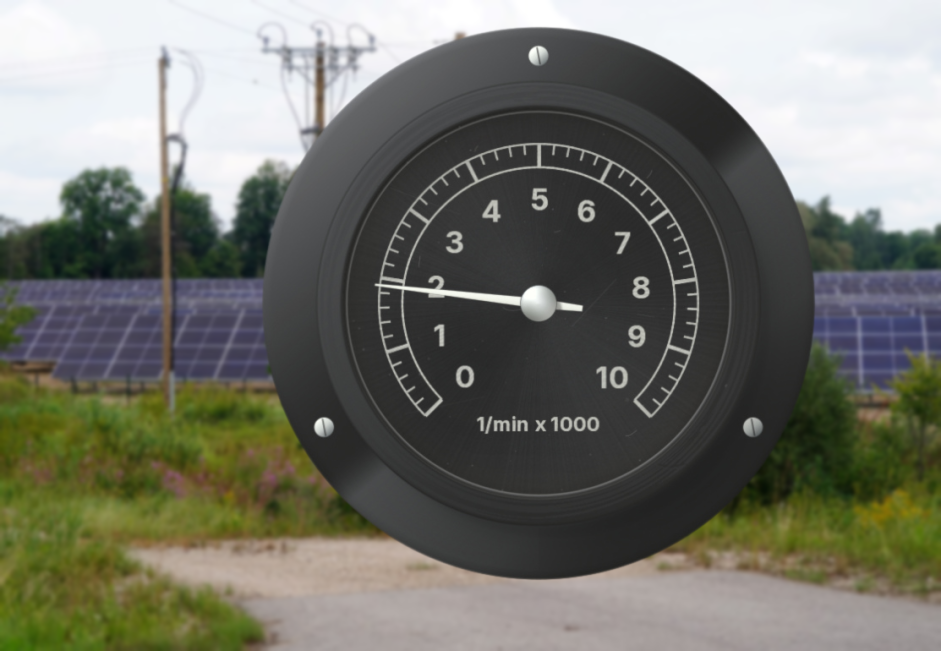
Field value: rpm 1900
